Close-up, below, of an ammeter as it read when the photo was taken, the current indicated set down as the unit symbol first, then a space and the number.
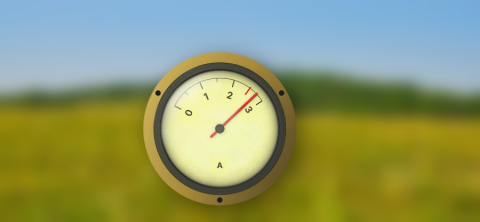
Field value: A 2.75
